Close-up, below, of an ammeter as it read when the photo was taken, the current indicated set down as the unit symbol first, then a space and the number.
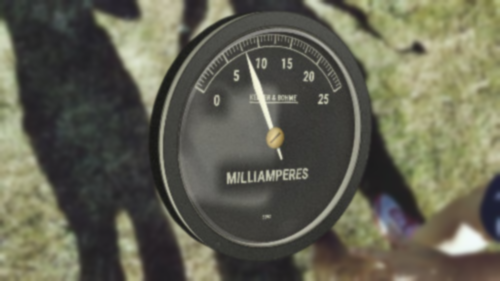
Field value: mA 7.5
